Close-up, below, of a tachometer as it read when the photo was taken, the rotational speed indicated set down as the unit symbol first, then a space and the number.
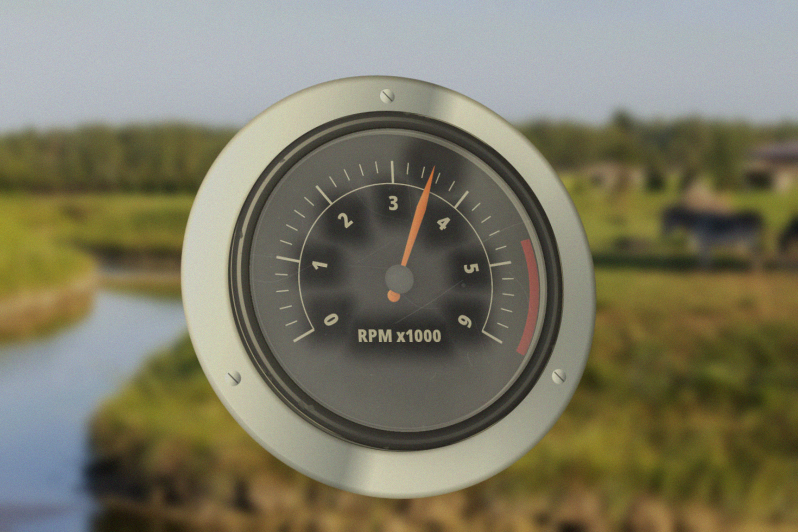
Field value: rpm 3500
